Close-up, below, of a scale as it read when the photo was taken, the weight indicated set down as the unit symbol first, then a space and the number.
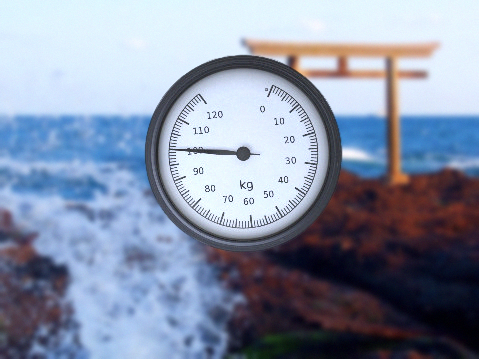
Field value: kg 100
